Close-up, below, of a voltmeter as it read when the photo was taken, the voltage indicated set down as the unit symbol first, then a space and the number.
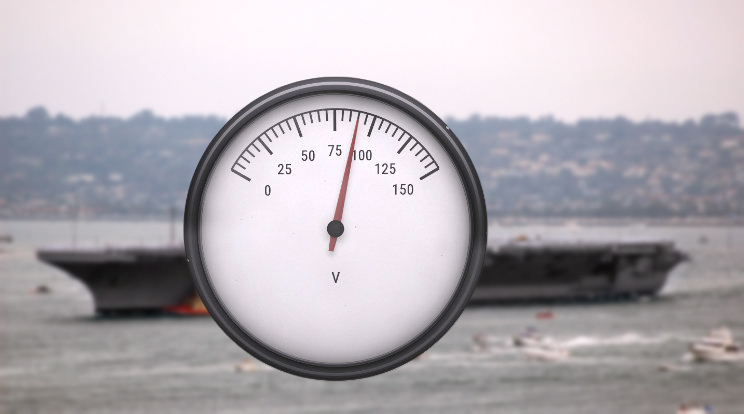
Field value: V 90
